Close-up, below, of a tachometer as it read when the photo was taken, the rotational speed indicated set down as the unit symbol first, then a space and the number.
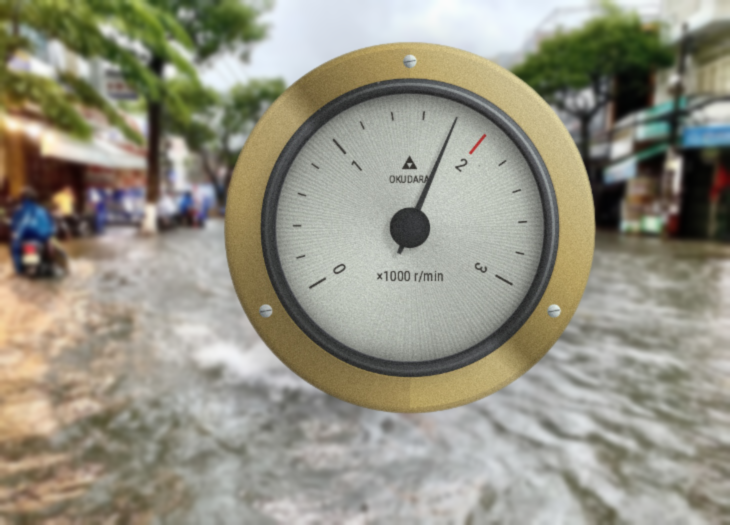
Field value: rpm 1800
